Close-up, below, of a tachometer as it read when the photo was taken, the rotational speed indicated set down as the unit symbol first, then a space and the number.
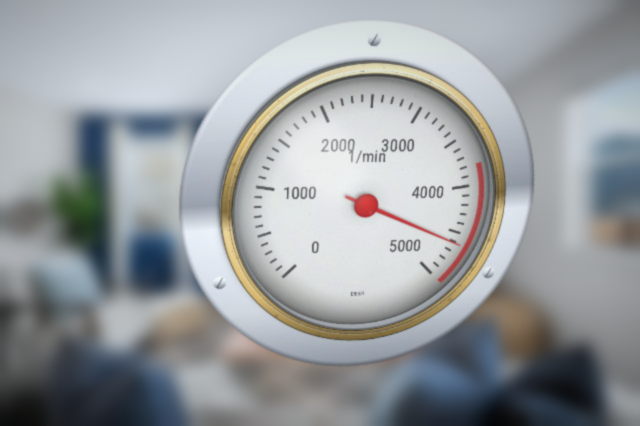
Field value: rpm 4600
